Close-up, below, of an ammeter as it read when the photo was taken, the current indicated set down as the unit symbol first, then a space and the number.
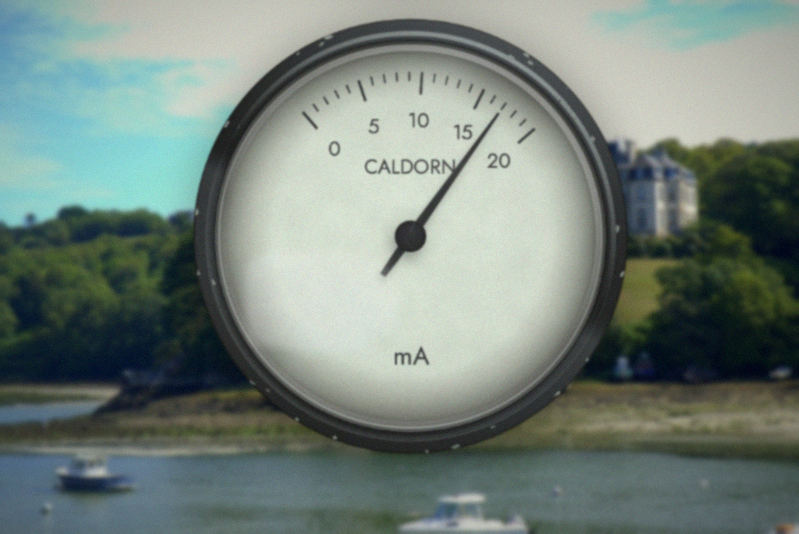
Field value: mA 17
